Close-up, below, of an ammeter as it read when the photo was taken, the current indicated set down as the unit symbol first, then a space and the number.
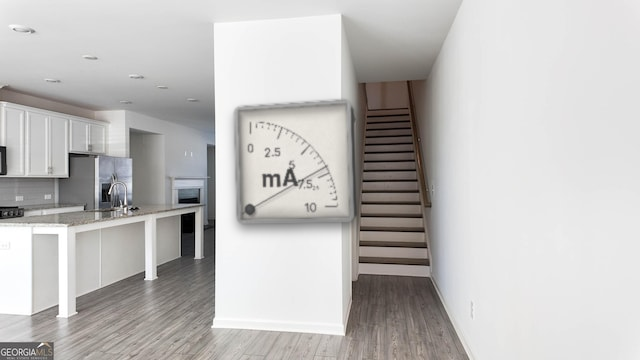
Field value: mA 7
